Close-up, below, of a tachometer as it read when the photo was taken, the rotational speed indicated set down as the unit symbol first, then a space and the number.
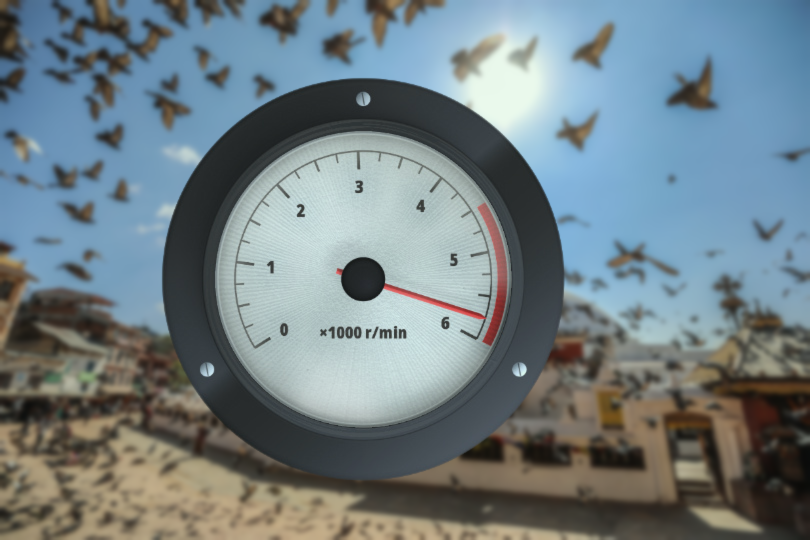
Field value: rpm 5750
